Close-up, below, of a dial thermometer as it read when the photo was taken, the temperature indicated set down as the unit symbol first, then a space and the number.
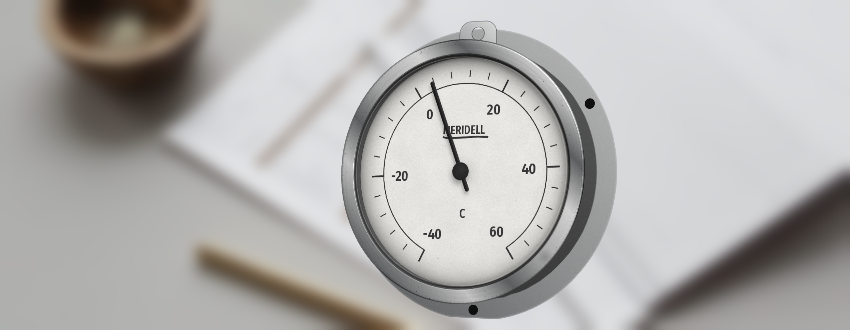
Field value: °C 4
